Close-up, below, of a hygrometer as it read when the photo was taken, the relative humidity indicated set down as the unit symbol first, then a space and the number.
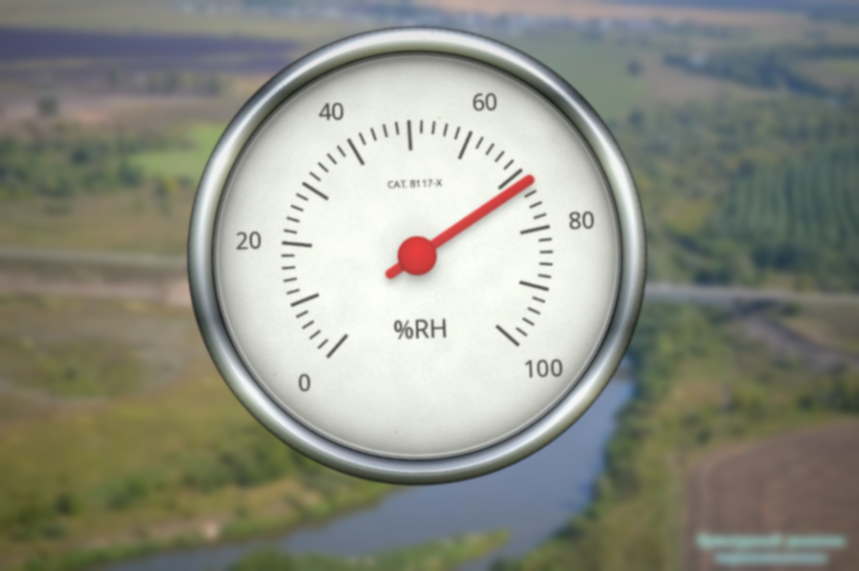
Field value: % 72
